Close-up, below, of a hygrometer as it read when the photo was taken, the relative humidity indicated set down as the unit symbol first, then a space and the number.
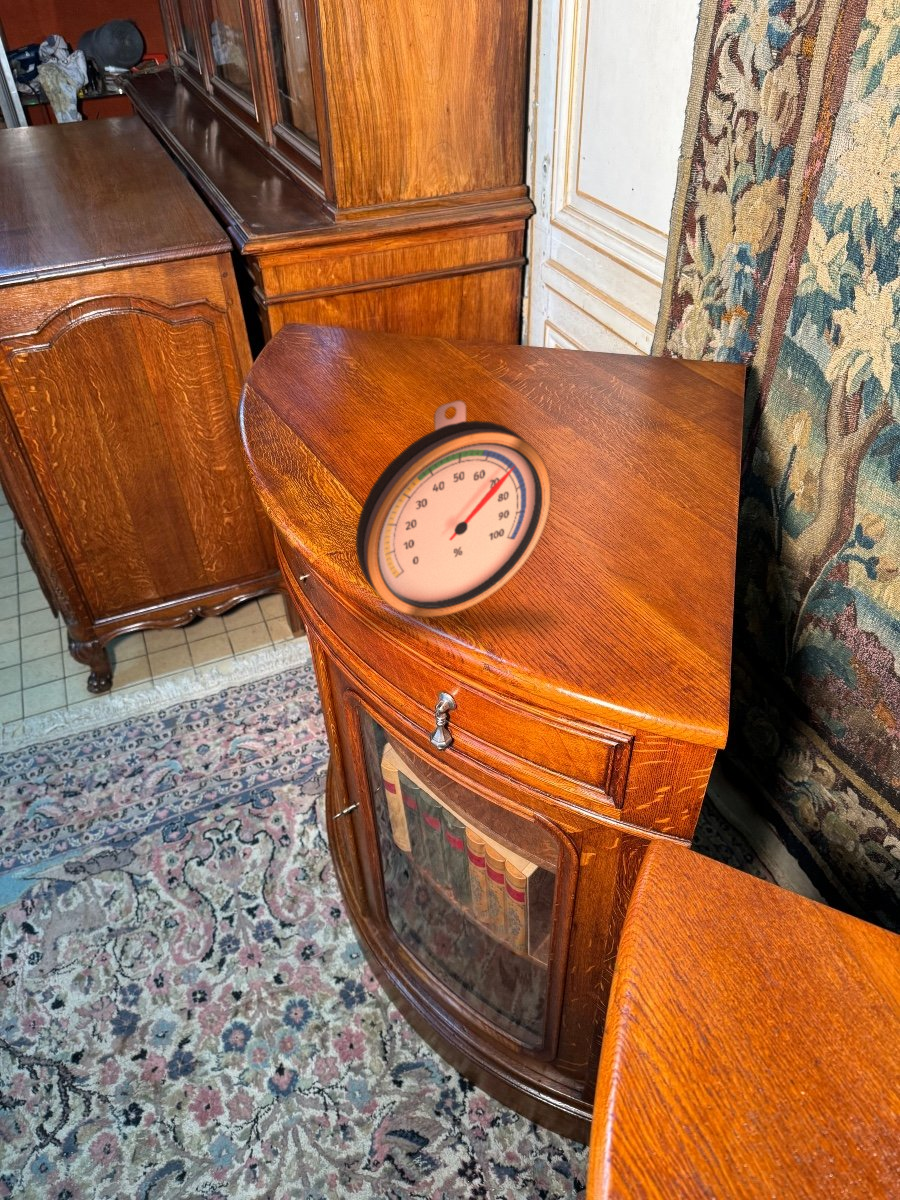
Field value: % 70
